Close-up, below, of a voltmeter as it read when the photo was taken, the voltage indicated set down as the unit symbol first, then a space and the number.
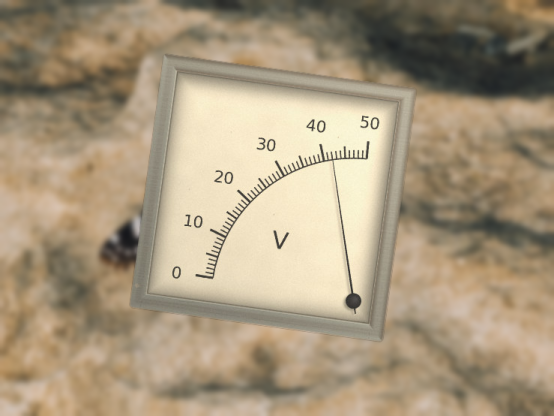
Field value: V 42
